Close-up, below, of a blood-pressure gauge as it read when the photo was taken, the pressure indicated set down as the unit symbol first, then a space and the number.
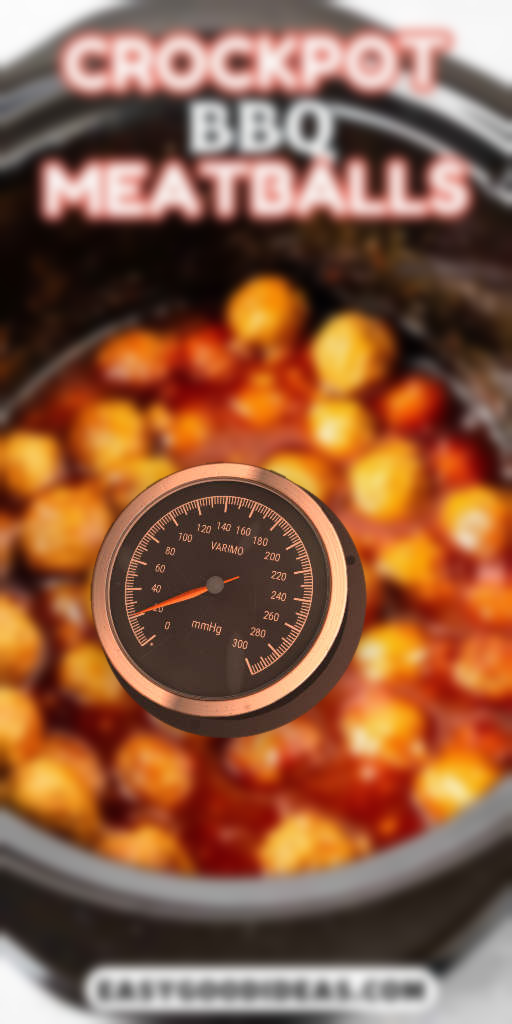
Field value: mmHg 20
